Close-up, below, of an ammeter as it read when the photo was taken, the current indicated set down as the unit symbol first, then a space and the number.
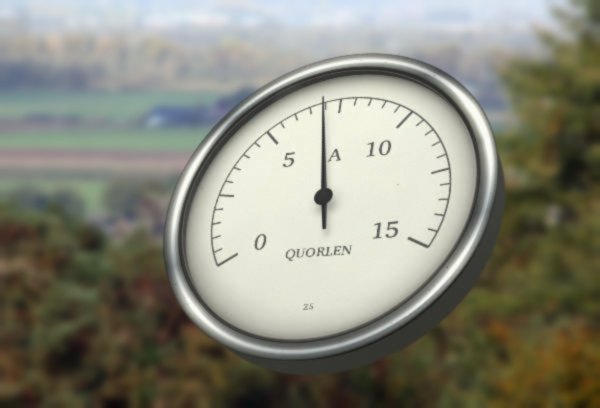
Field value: A 7
